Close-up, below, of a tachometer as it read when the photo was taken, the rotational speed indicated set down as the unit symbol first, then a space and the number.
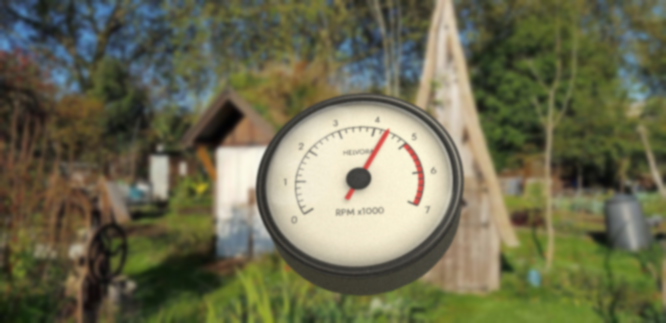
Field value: rpm 4400
